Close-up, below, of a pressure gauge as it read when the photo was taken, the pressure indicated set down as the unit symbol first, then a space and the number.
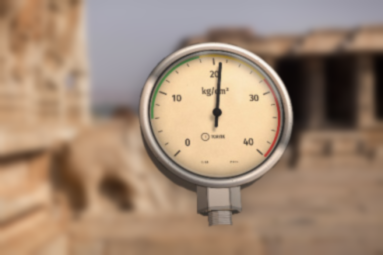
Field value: kg/cm² 21
